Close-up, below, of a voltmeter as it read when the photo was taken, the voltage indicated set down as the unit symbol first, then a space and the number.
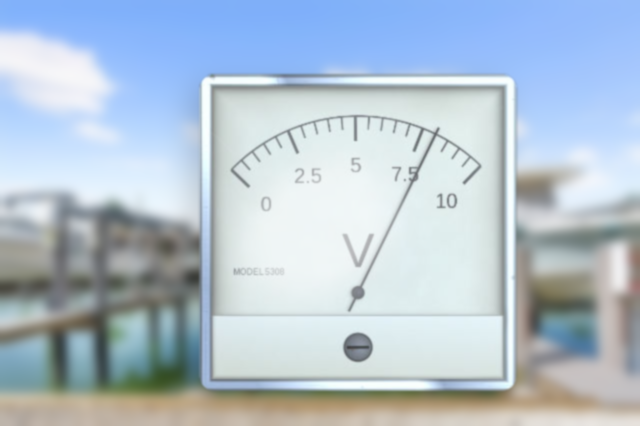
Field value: V 8
